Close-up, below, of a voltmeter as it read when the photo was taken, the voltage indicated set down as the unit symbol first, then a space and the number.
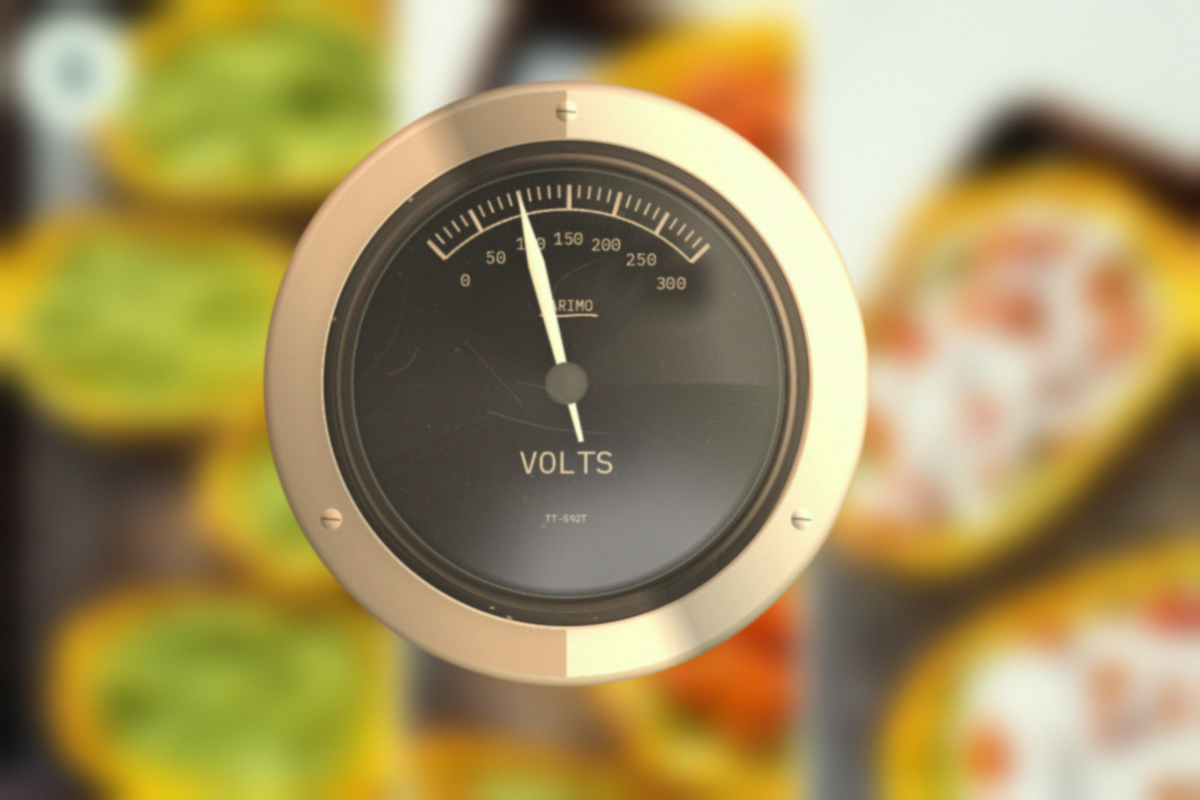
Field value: V 100
